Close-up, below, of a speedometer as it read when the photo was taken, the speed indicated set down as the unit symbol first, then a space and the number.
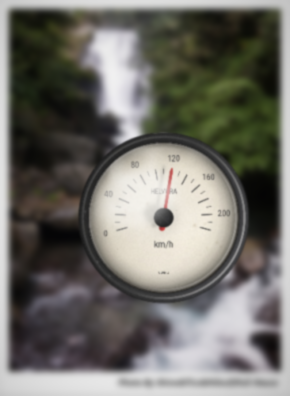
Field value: km/h 120
